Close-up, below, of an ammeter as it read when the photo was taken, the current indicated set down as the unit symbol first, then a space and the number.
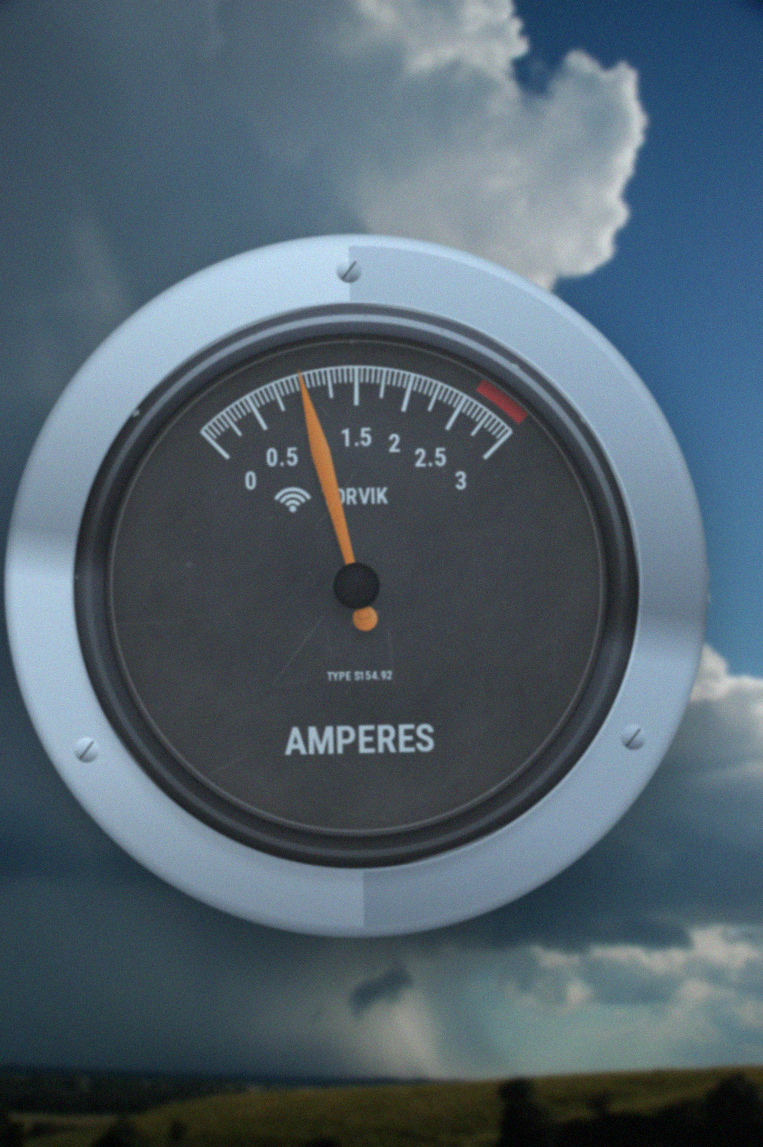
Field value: A 1
